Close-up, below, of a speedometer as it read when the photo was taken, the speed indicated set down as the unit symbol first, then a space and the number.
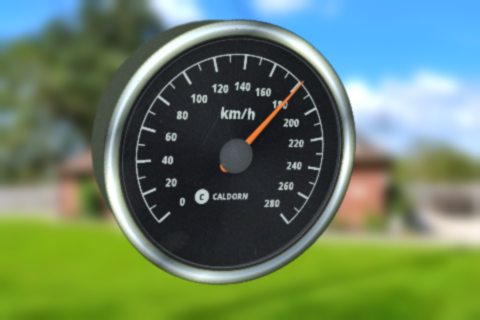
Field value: km/h 180
